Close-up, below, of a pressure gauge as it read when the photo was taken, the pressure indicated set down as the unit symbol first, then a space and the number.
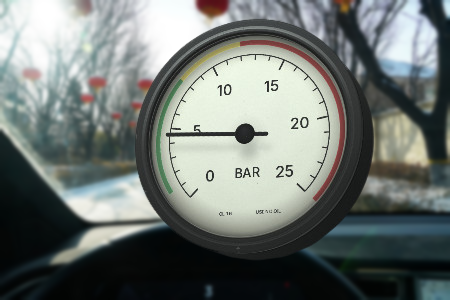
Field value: bar 4.5
